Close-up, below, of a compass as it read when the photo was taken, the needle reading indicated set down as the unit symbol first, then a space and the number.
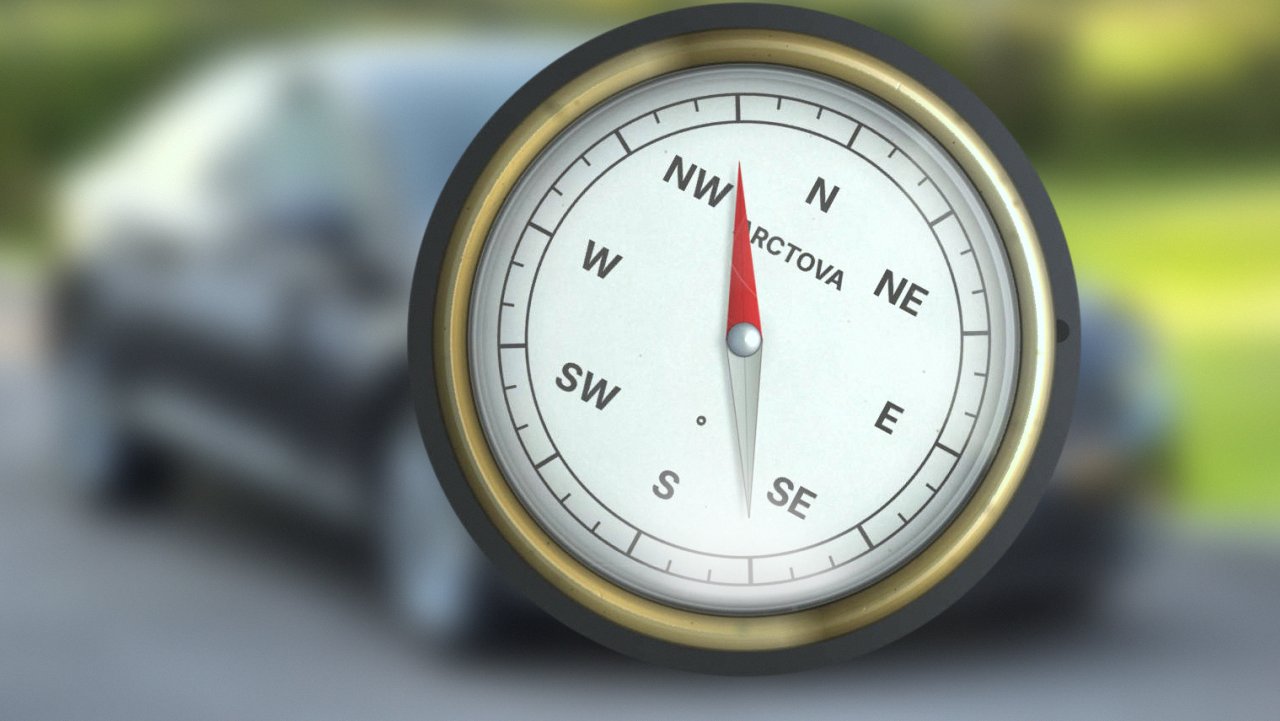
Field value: ° 330
